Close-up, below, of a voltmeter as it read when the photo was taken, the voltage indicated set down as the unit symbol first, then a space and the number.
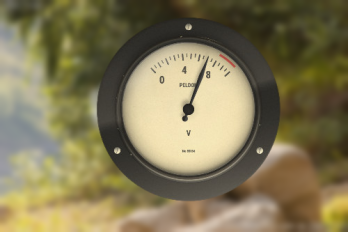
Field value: V 7
